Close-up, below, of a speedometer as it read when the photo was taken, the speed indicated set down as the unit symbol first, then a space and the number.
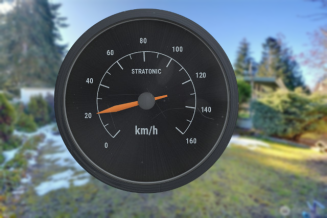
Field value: km/h 20
